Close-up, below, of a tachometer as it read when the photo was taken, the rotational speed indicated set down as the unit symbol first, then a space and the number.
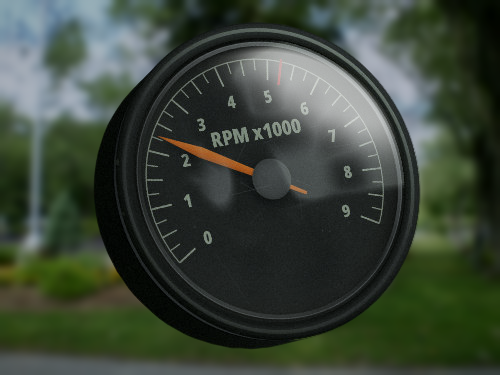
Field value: rpm 2250
